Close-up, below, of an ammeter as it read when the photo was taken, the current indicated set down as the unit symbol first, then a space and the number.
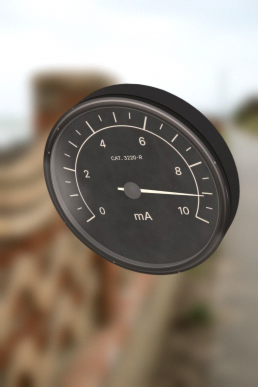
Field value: mA 9
